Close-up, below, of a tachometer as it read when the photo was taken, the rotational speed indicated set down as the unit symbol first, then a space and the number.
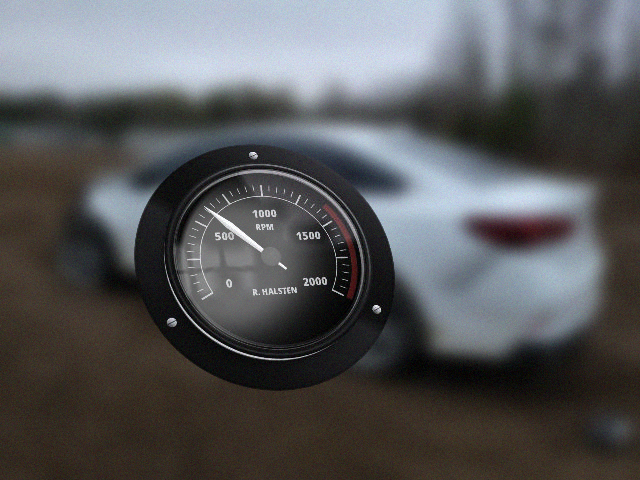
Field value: rpm 600
